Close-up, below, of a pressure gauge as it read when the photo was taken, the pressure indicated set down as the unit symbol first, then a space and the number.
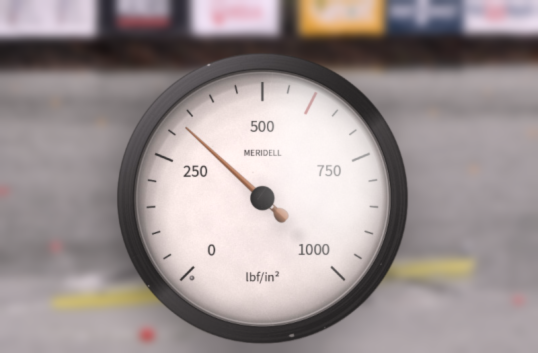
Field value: psi 325
